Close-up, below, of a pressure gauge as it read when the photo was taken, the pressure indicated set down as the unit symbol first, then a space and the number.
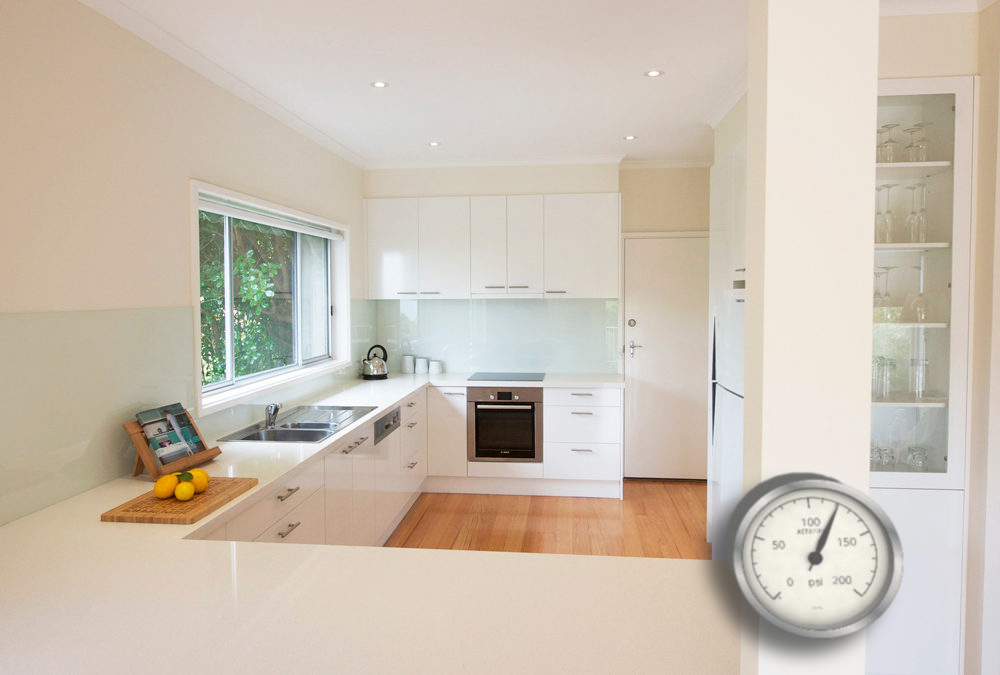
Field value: psi 120
